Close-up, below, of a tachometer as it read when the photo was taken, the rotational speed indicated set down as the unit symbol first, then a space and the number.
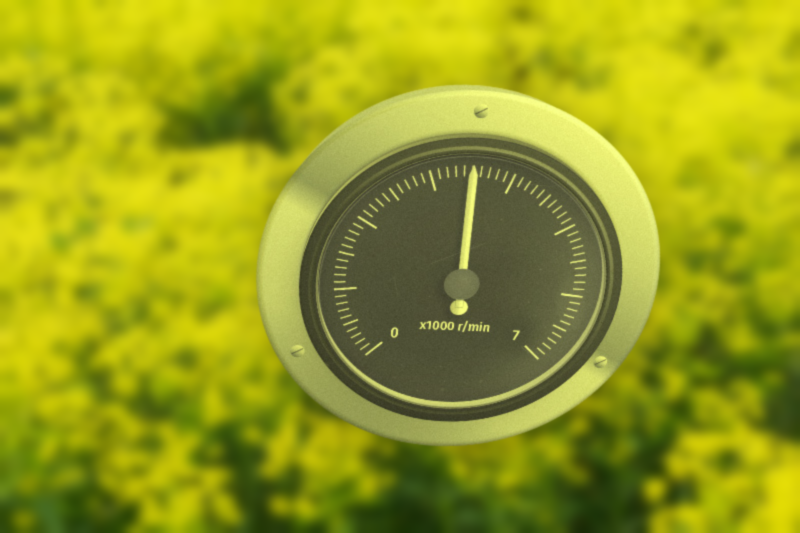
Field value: rpm 3500
